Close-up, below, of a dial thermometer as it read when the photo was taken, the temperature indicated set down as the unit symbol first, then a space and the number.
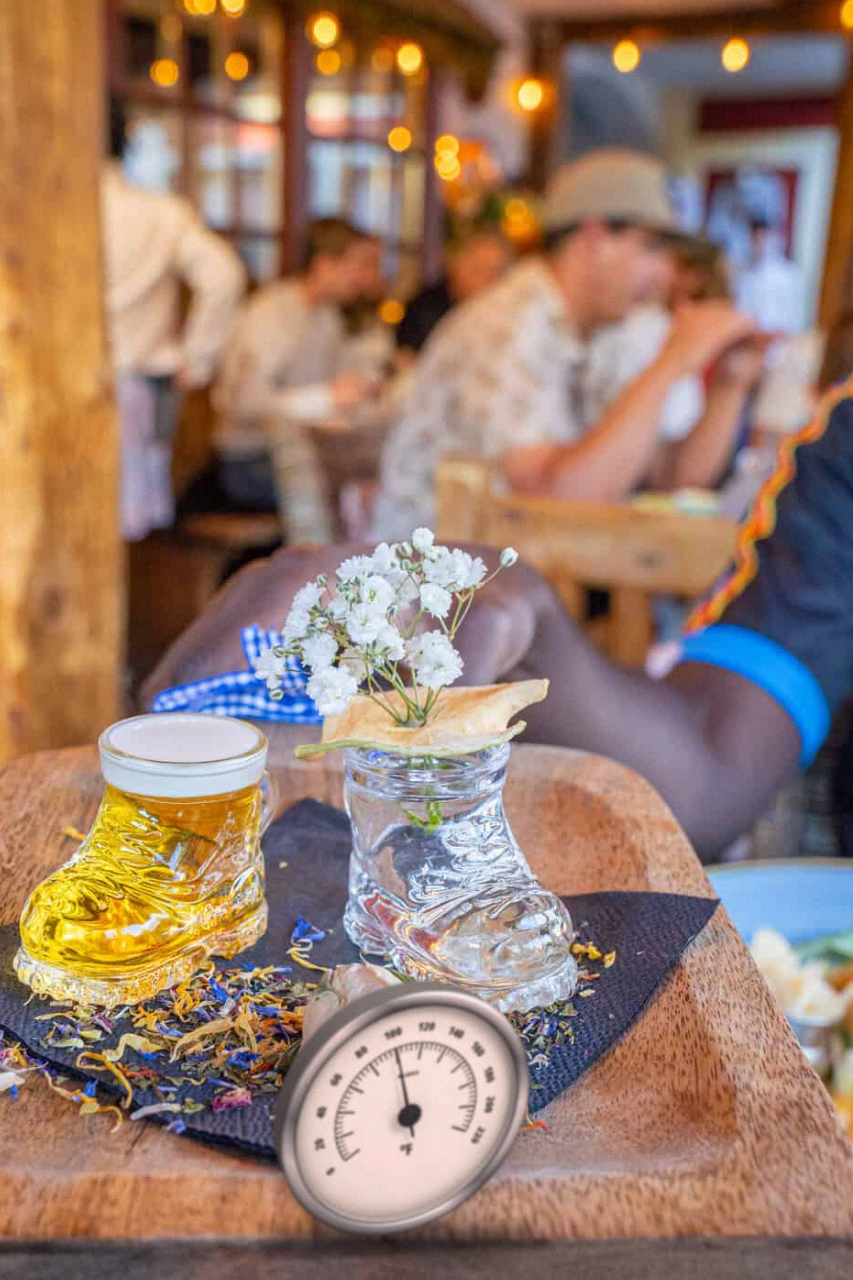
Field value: °F 100
